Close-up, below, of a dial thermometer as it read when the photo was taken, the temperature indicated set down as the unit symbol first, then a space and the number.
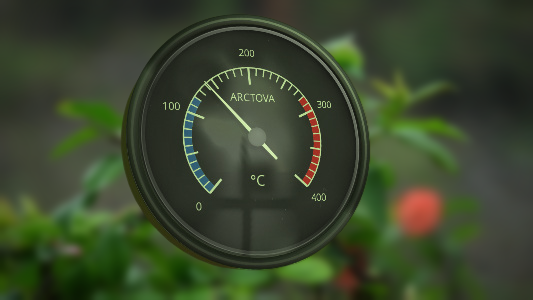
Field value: °C 140
